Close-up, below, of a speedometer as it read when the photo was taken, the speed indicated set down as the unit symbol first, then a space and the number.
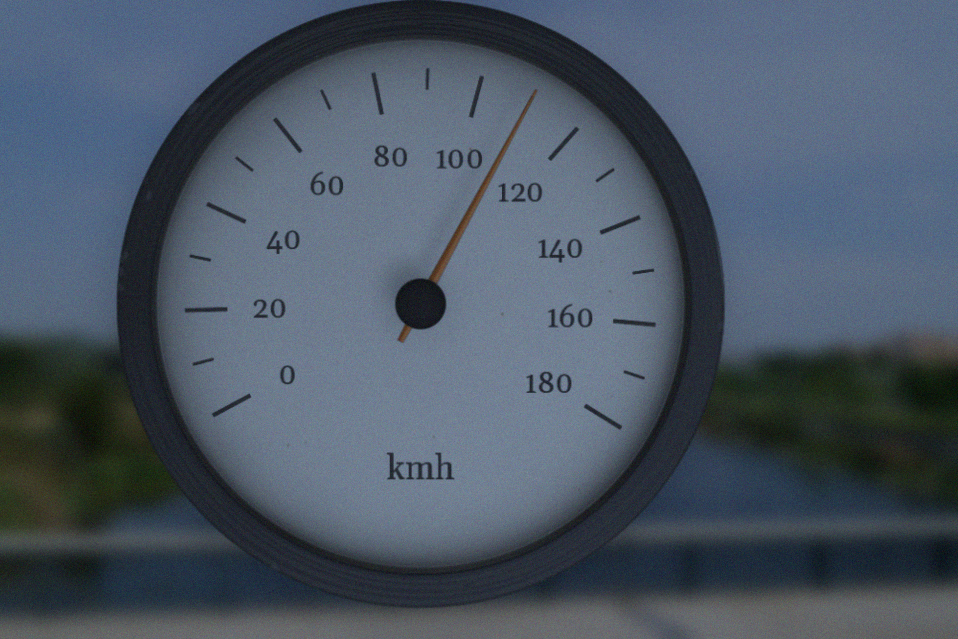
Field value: km/h 110
